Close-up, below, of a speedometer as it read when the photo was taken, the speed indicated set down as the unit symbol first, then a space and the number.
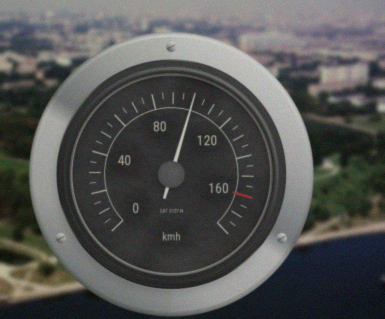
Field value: km/h 100
